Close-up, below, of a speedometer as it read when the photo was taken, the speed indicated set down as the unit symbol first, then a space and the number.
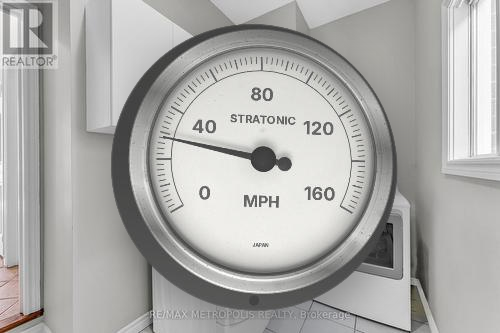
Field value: mph 28
